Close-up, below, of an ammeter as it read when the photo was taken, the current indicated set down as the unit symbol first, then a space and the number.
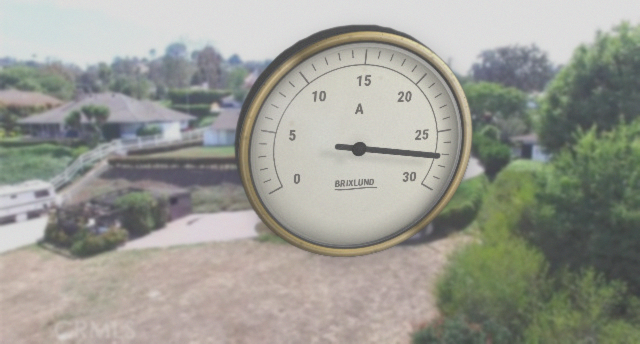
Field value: A 27
